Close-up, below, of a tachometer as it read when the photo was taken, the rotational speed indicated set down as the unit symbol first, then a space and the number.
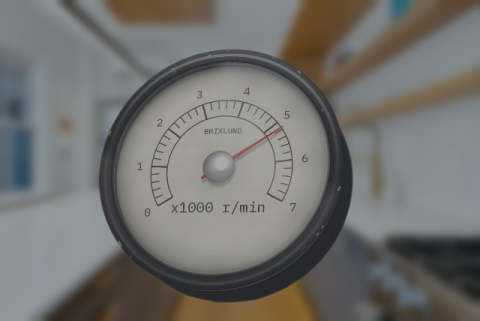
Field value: rpm 5200
